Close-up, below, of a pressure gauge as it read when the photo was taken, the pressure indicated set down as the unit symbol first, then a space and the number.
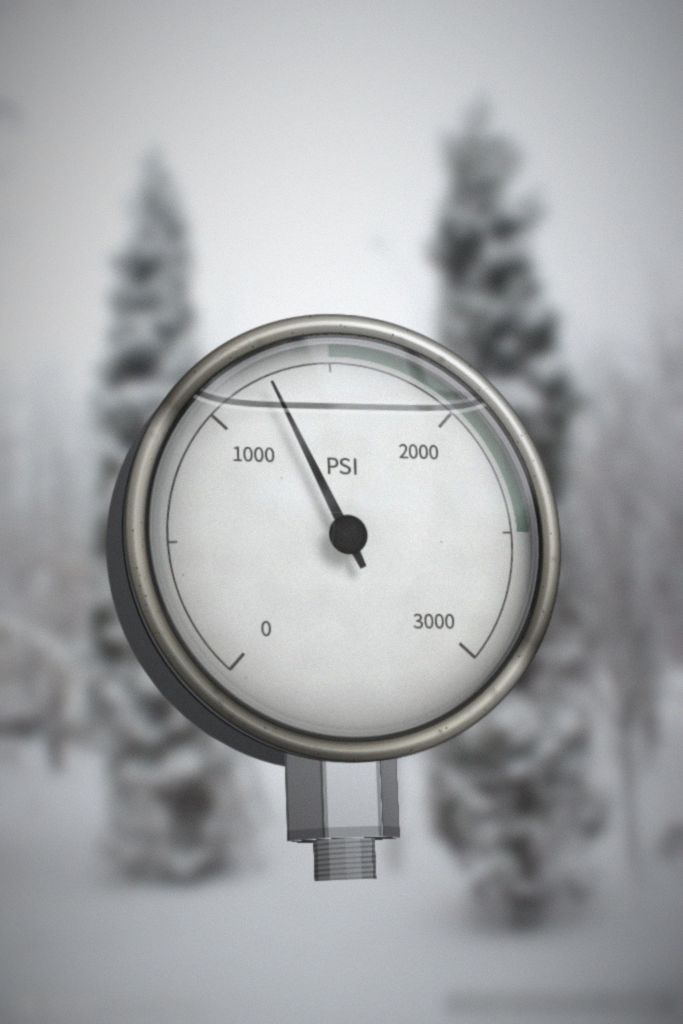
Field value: psi 1250
